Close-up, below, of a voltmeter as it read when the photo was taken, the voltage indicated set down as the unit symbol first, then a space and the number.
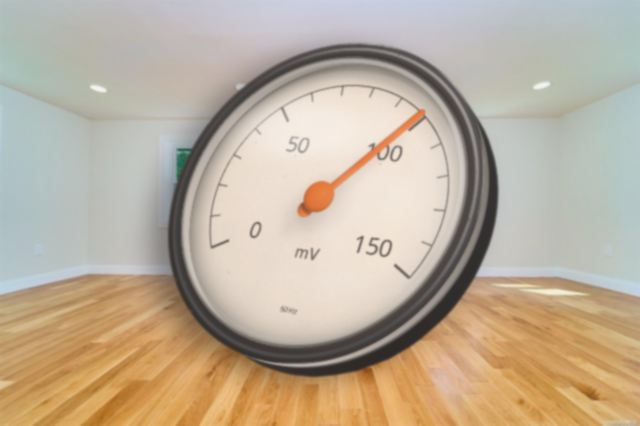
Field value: mV 100
